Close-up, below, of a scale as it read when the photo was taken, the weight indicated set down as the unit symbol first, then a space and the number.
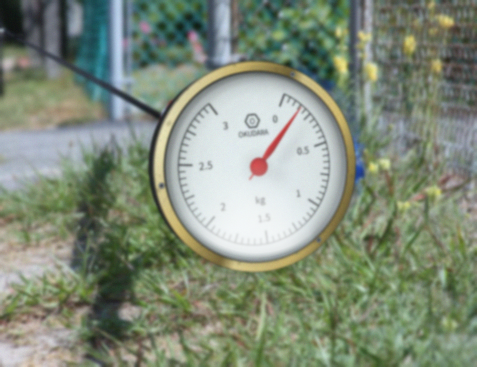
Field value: kg 0.15
